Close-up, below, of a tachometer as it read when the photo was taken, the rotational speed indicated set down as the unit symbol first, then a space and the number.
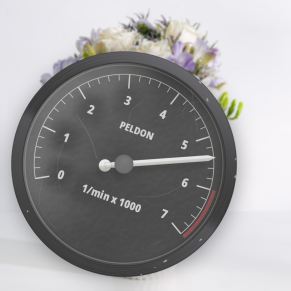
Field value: rpm 5400
